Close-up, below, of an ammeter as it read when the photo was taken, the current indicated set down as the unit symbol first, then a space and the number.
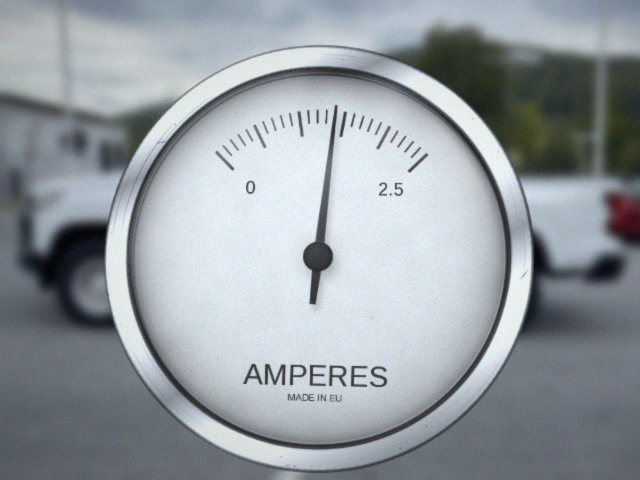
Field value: A 1.4
